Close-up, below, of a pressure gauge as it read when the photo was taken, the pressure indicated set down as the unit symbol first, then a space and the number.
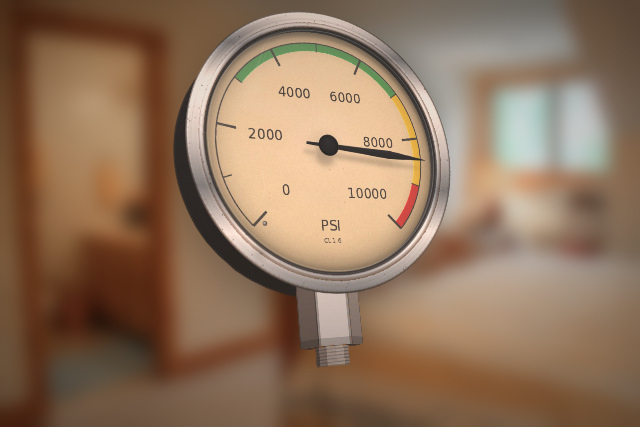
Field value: psi 8500
